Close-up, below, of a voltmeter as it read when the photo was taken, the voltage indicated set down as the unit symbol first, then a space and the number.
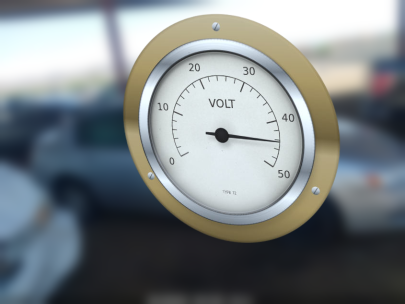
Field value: V 44
